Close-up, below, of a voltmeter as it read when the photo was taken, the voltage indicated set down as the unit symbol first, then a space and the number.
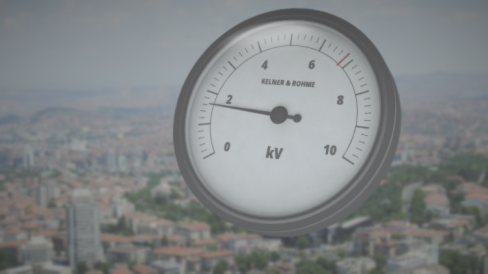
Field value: kV 1.6
